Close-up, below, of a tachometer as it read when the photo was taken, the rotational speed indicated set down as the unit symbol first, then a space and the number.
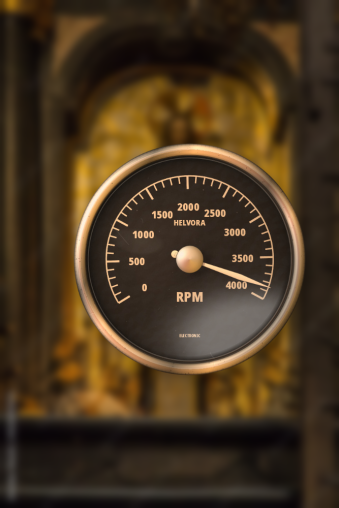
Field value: rpm 3850
